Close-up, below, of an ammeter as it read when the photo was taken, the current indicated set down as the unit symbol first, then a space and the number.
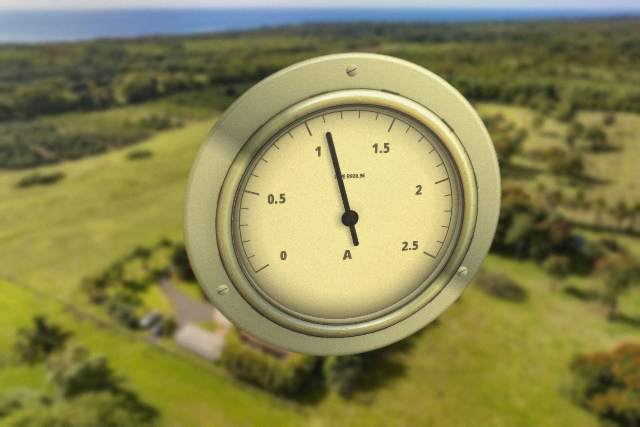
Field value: A 1.1
